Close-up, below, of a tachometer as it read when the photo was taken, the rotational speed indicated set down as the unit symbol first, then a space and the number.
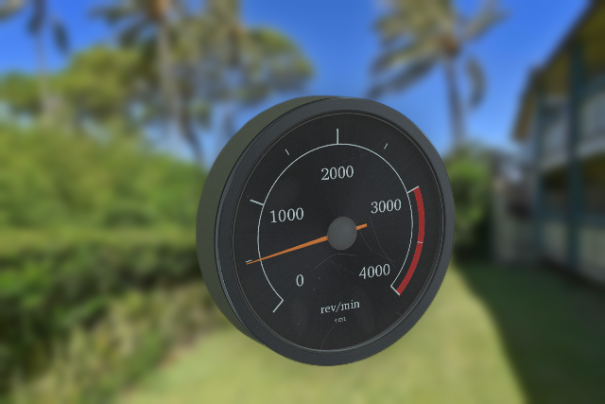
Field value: rpm 500
